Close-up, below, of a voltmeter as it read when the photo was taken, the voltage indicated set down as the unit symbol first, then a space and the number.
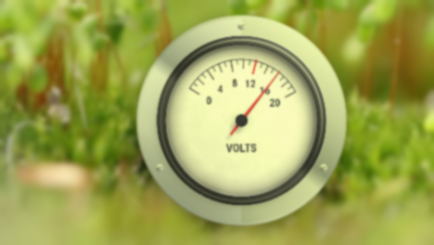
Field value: V 16
